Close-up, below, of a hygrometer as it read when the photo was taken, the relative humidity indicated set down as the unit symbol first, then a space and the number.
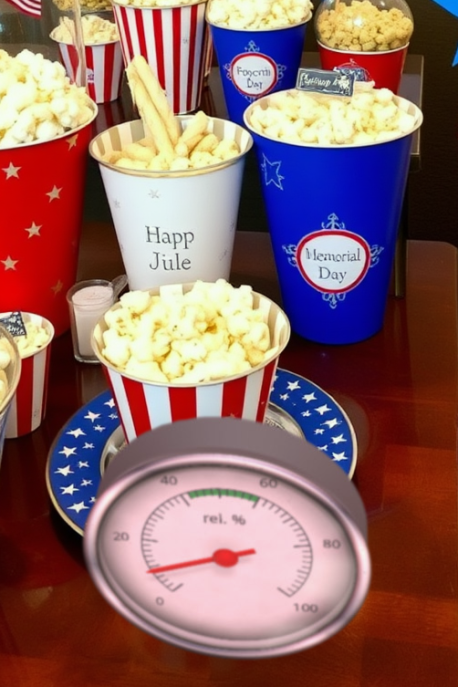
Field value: % 10
